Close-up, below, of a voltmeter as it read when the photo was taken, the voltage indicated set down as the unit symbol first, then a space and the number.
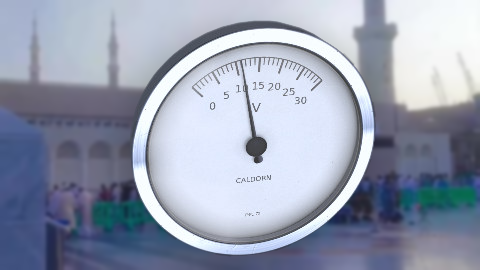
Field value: V 11
